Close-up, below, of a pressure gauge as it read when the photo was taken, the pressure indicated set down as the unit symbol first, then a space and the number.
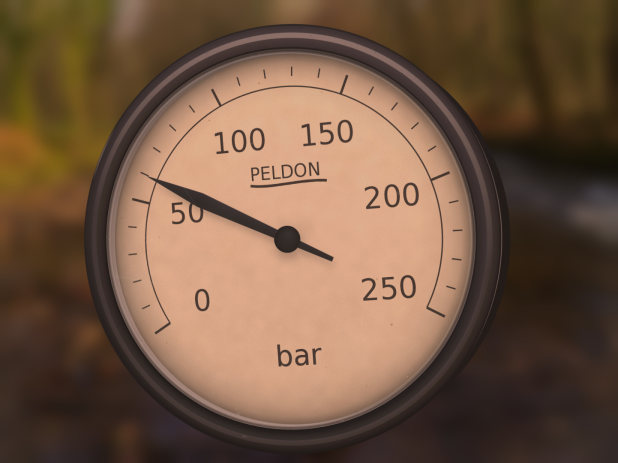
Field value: bar 60
